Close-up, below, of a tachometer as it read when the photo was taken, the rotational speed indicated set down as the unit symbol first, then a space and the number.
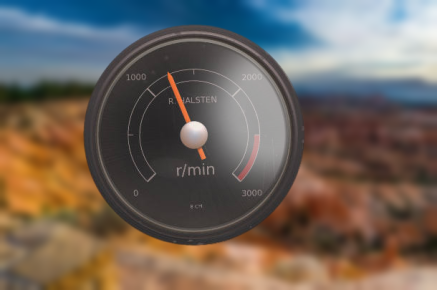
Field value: rpm 1250
